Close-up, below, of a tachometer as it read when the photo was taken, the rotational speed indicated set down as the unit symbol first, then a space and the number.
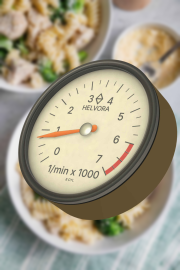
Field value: rpm 750
